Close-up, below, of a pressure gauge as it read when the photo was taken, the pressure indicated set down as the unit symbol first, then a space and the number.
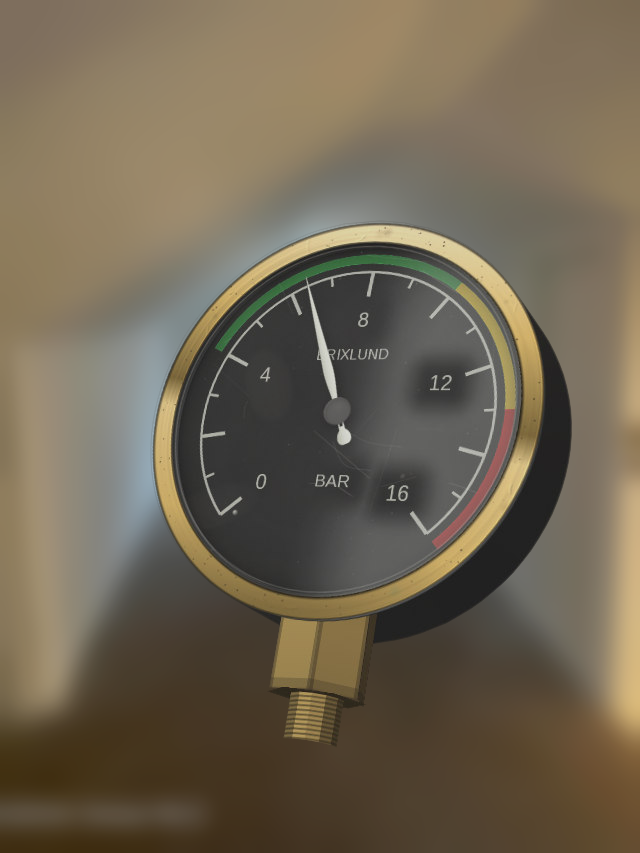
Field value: bar 6.5
